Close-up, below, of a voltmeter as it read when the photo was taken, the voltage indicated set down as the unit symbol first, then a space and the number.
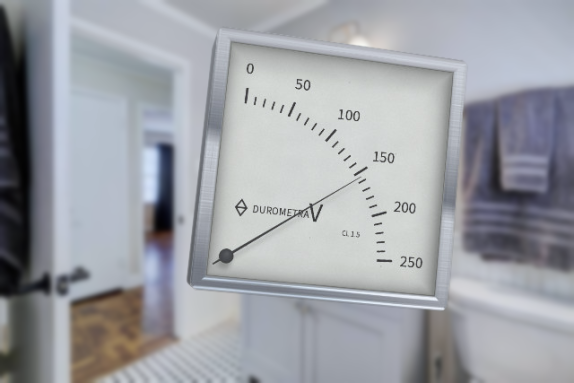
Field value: V 155
